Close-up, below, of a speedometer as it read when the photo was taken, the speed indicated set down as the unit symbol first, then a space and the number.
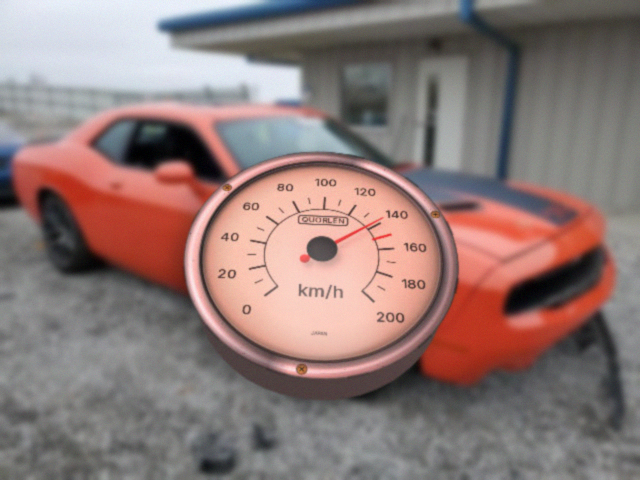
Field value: km/h 140
